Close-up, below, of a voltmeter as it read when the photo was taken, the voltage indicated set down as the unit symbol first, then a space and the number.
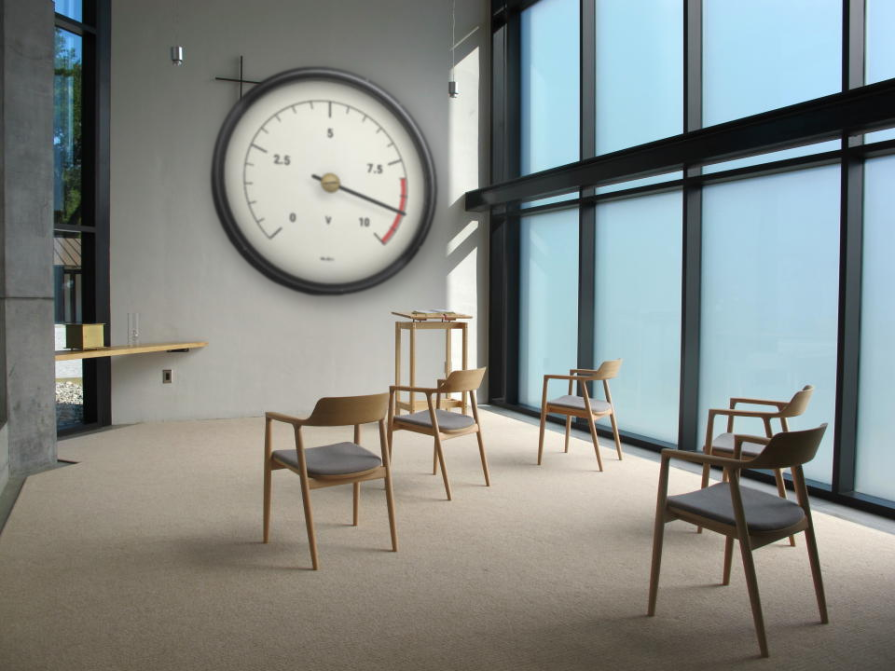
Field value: V 9
